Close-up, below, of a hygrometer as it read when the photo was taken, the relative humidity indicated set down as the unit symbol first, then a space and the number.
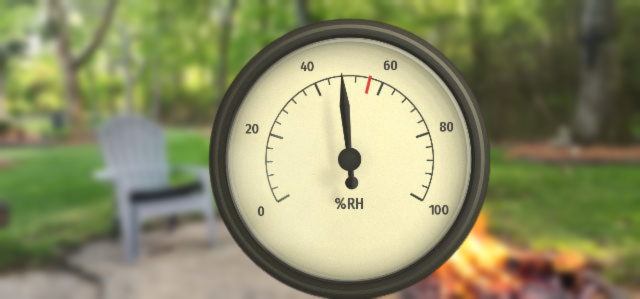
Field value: % 48
